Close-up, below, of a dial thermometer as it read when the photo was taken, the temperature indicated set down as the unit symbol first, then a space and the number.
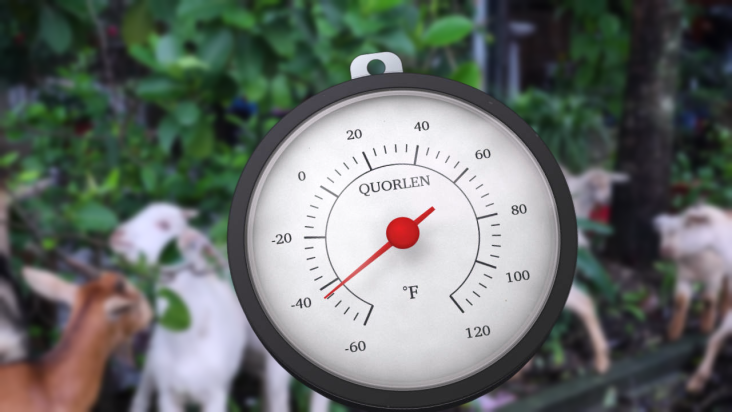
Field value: °F -44
